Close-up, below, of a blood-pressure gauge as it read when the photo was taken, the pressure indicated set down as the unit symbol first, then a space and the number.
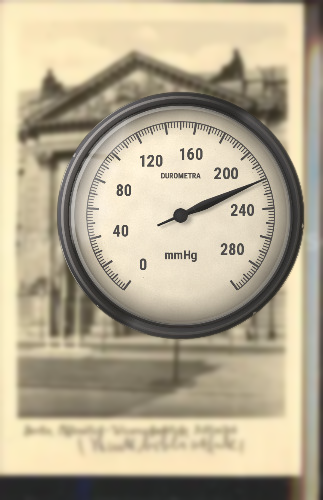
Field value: mmHg 220
